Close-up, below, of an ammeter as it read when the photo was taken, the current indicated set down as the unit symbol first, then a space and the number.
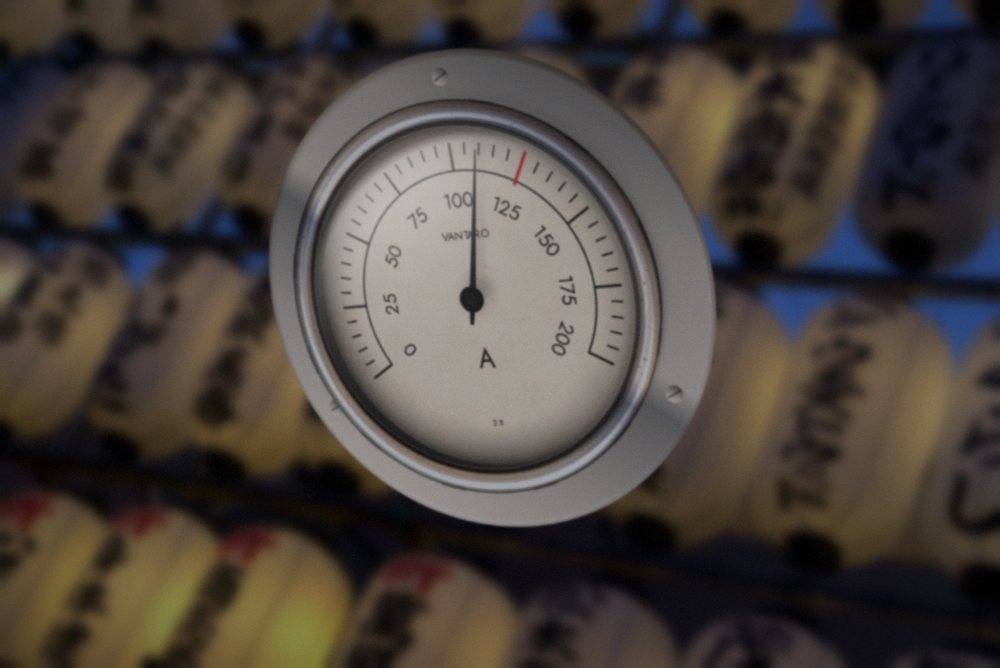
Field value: A 110
